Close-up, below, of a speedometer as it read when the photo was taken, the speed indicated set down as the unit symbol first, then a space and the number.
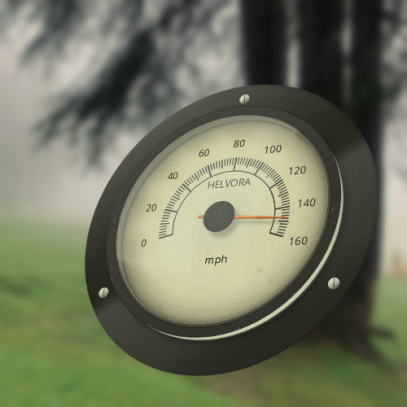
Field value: mph 150
